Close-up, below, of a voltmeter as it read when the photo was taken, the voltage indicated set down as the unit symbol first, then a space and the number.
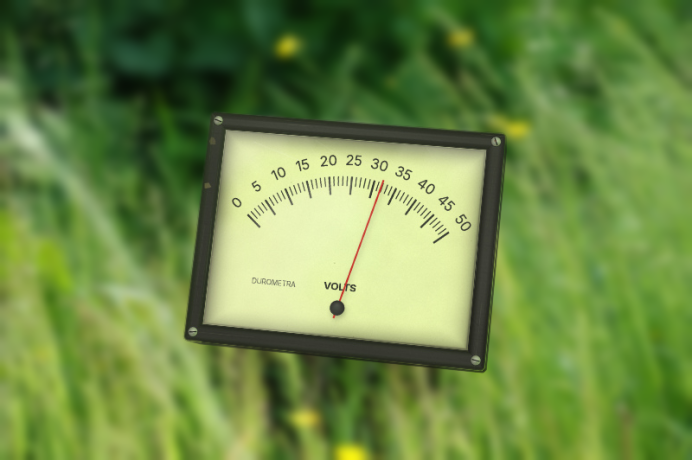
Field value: V 32
